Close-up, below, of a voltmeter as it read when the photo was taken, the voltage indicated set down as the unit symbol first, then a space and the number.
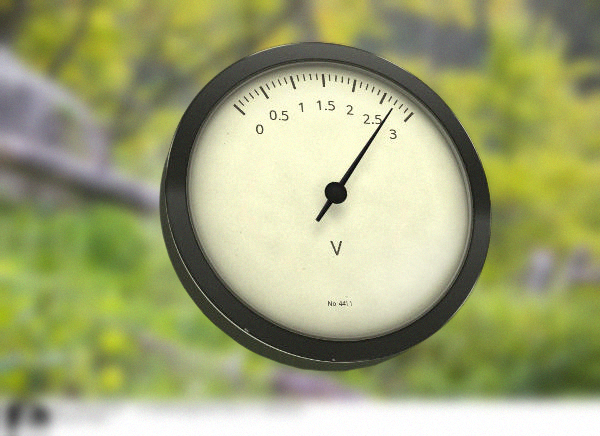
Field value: V 2.7
